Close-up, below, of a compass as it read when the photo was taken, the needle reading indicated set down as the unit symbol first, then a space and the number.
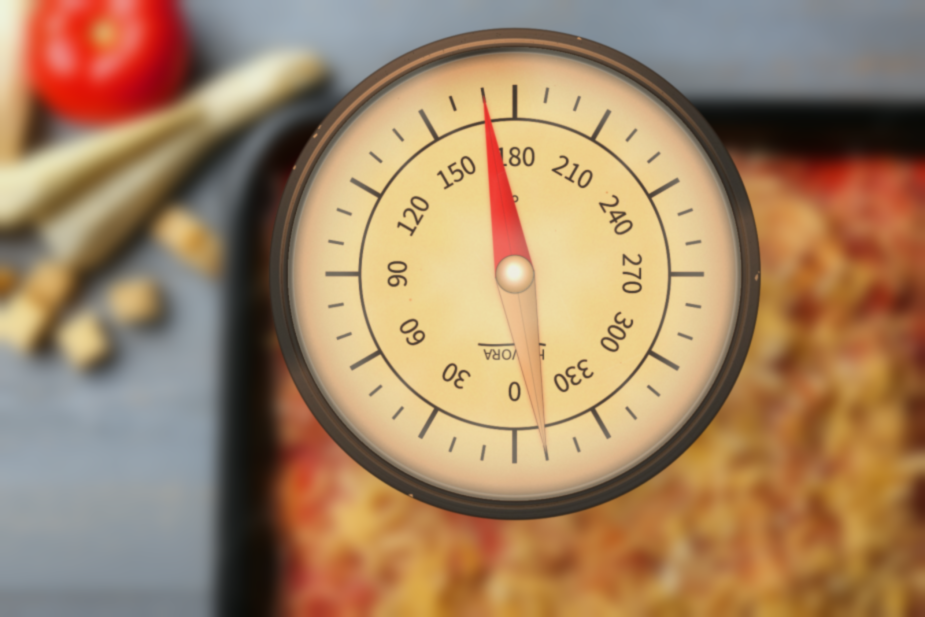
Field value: ° 170
